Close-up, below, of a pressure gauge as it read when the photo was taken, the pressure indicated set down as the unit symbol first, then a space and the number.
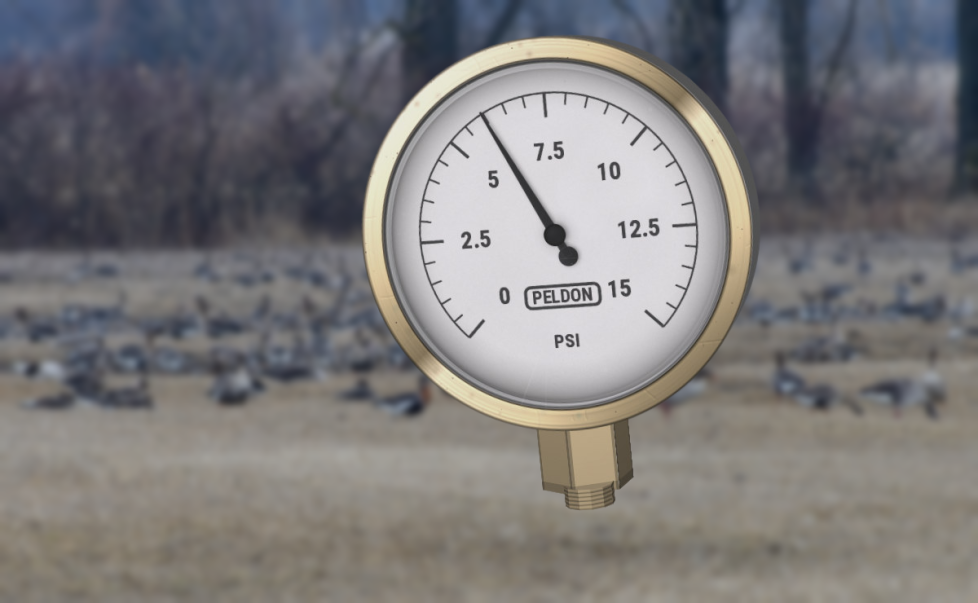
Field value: psi 6
